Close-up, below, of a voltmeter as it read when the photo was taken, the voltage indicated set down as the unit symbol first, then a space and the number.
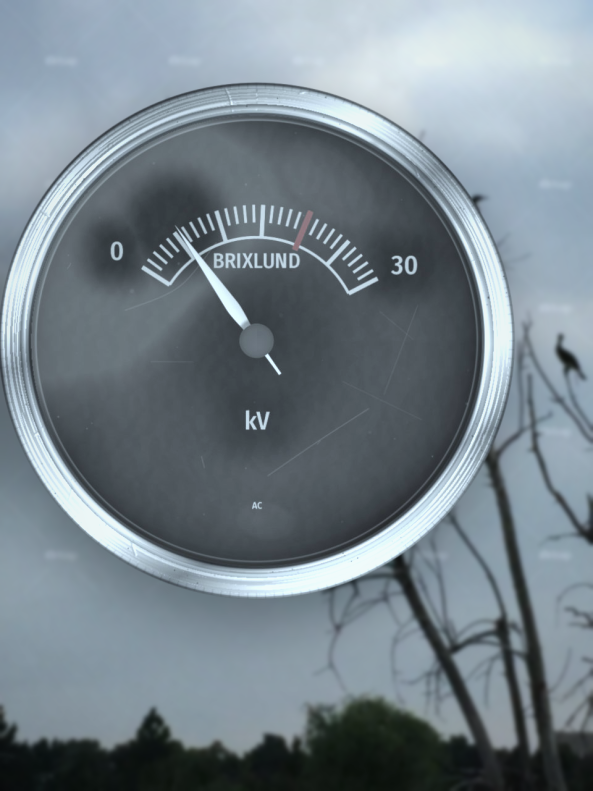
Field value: kV 5.5
